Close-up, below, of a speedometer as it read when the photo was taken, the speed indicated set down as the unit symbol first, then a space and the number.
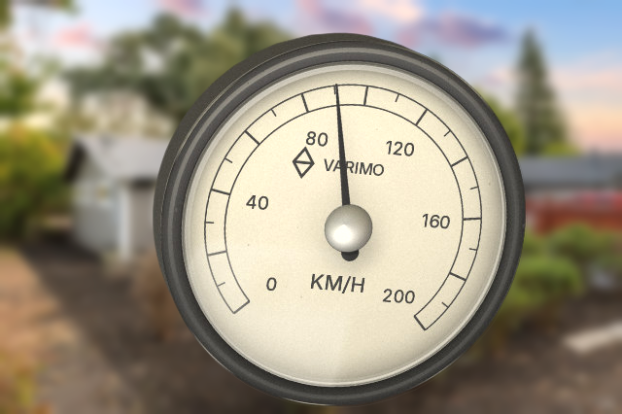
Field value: km/h 90
